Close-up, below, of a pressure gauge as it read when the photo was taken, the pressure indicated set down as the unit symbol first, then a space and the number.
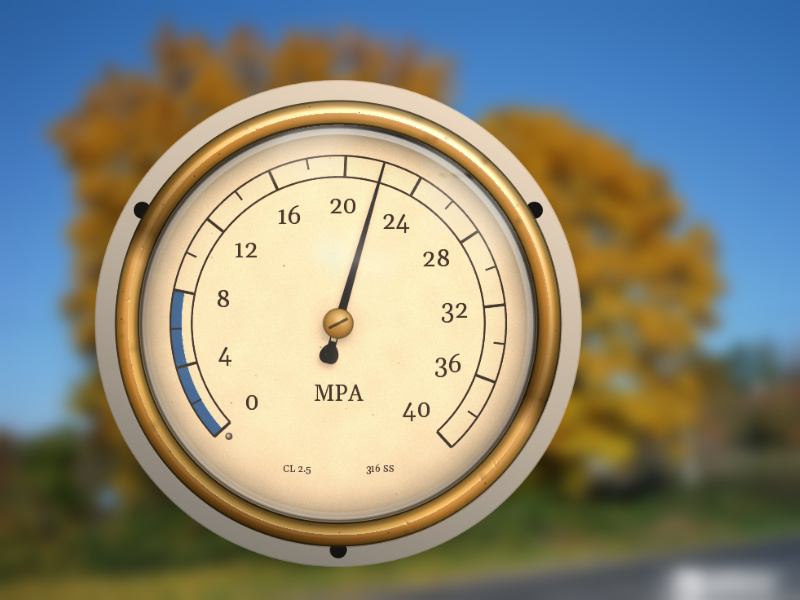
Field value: MPa 22
